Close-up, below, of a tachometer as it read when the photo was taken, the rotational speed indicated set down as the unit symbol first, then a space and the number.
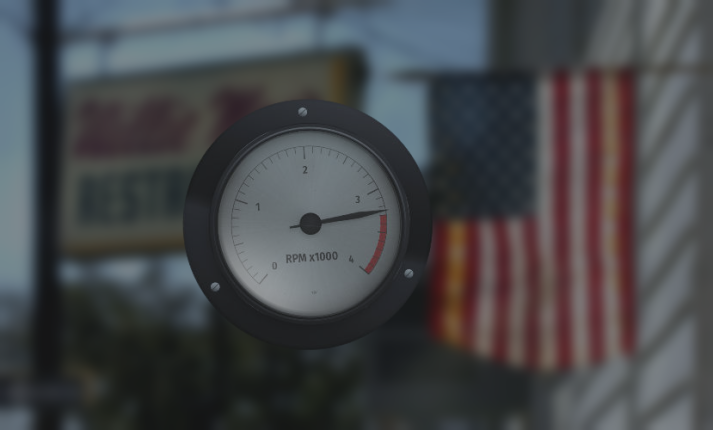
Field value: rpm 3250
